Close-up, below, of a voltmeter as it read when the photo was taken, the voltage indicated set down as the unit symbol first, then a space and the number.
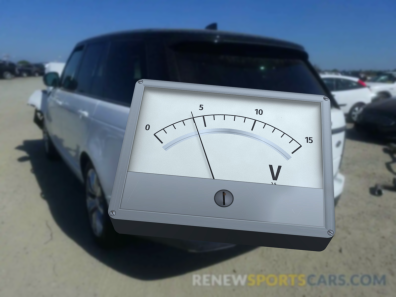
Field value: V 4
